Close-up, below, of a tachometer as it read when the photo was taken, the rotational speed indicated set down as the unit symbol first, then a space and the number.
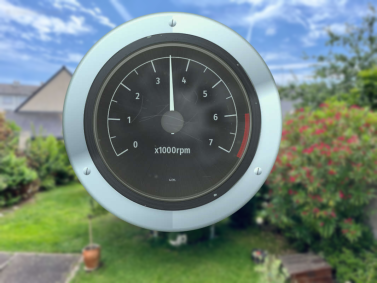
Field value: rpm 3500
